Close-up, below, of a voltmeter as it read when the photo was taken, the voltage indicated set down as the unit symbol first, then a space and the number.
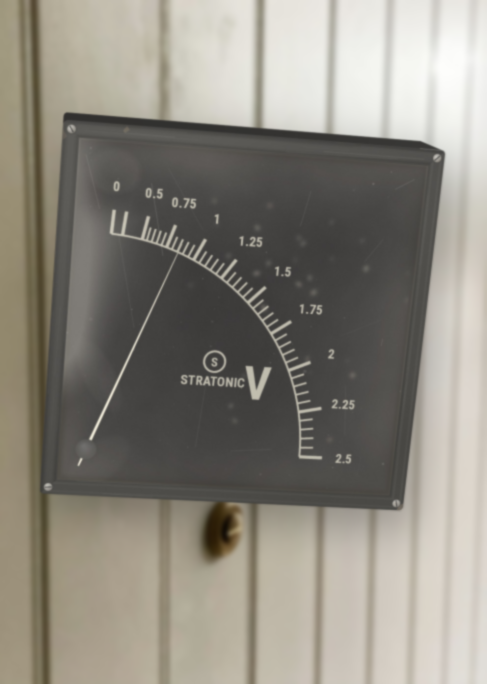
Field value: V 0.85
